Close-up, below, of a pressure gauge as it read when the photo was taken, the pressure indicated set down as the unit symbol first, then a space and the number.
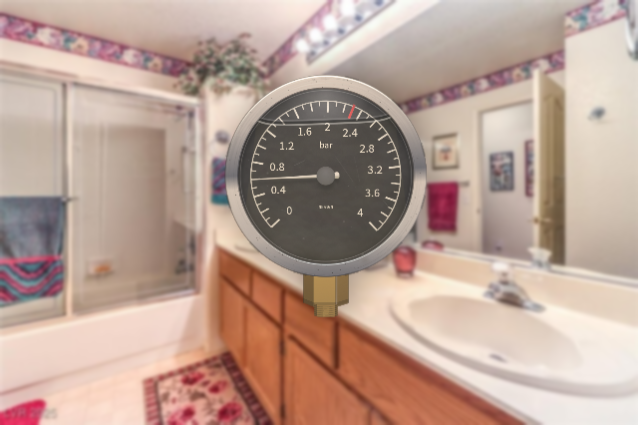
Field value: bar 0.6
